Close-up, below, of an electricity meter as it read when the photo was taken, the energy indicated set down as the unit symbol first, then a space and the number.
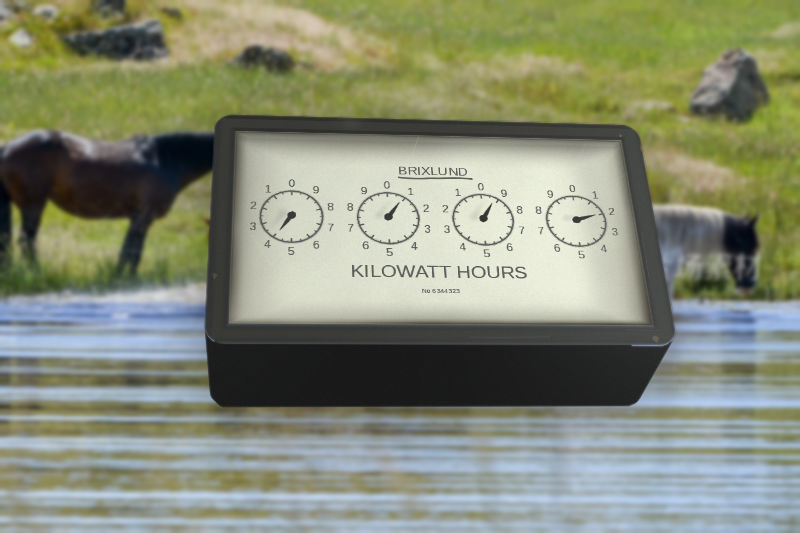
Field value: kWh 4092
